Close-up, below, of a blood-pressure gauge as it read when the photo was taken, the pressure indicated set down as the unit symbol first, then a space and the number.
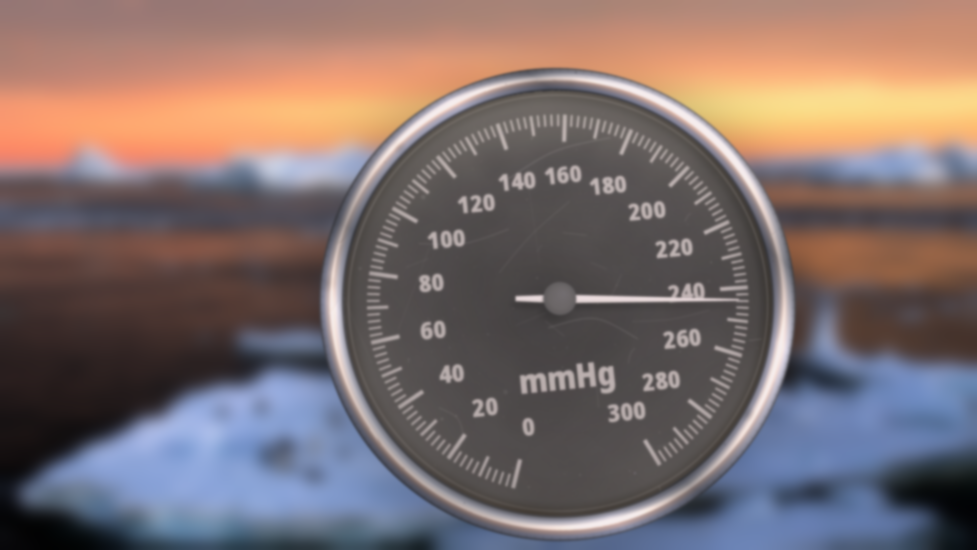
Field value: mmHg 244
